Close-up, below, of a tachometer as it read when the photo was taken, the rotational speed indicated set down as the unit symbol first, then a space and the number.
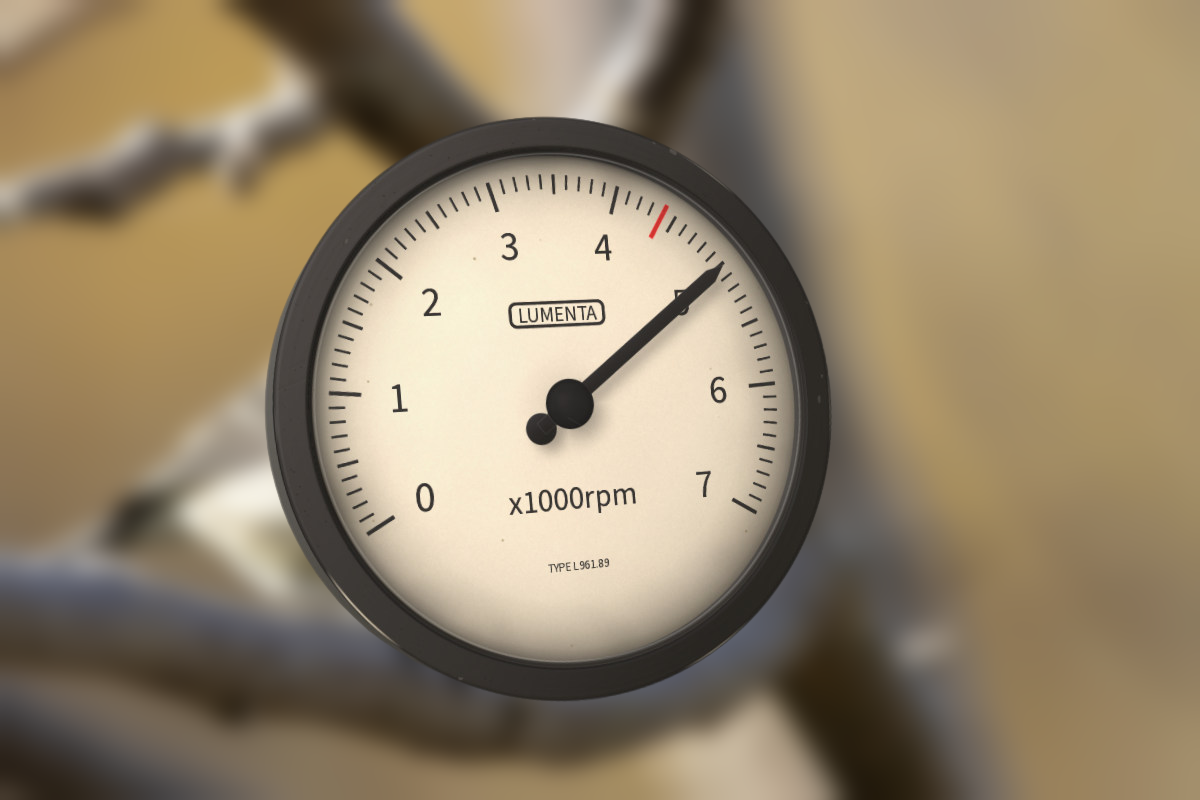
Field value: rpm 5000
